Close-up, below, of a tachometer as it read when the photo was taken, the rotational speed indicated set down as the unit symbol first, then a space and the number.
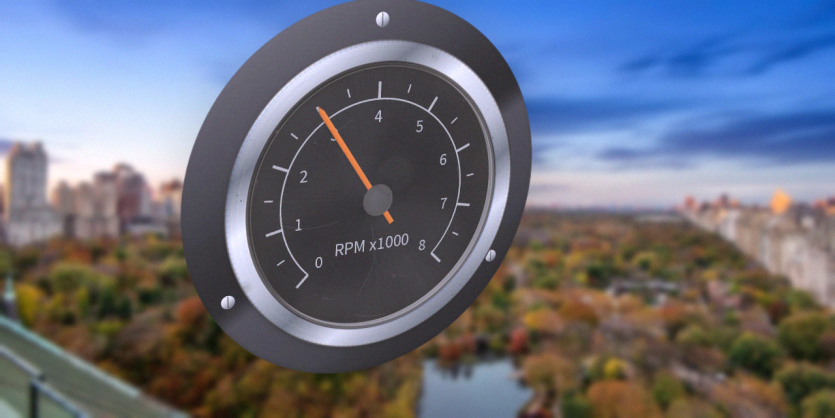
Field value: rpm 3000
